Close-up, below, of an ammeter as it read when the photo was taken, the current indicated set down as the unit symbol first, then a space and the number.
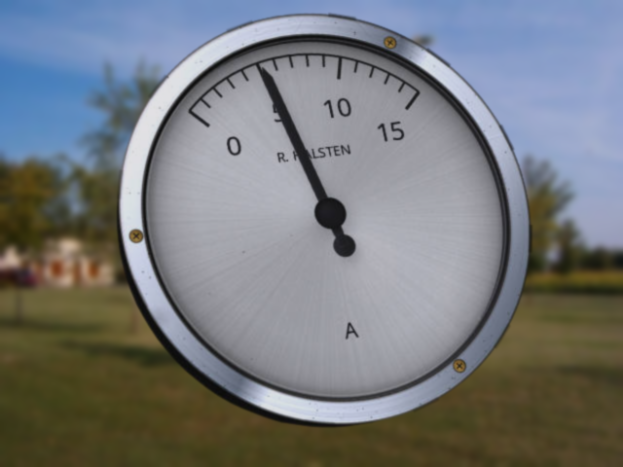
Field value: A 5
